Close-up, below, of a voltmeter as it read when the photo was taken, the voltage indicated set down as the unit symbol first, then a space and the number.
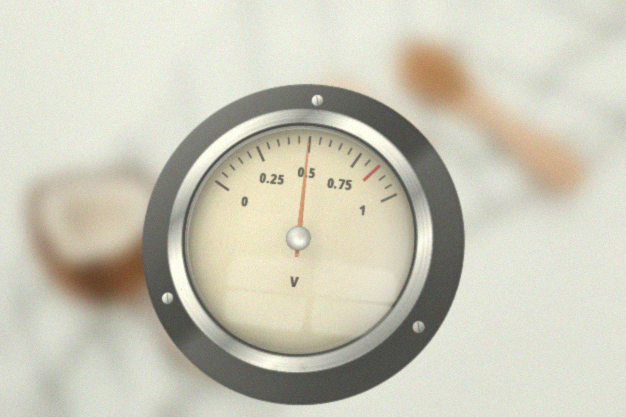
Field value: V 0.5
